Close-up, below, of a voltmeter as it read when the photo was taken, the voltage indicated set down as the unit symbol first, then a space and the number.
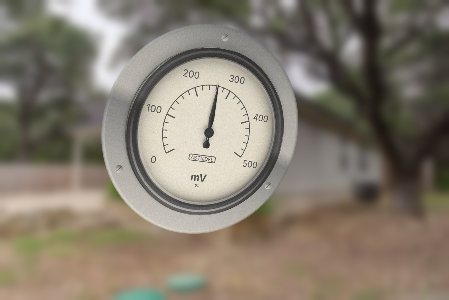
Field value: mV 260
